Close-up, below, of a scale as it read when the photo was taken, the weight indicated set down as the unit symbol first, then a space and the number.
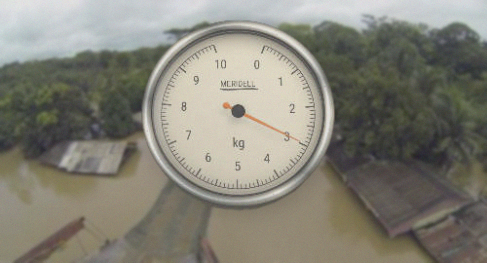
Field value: kg 3
